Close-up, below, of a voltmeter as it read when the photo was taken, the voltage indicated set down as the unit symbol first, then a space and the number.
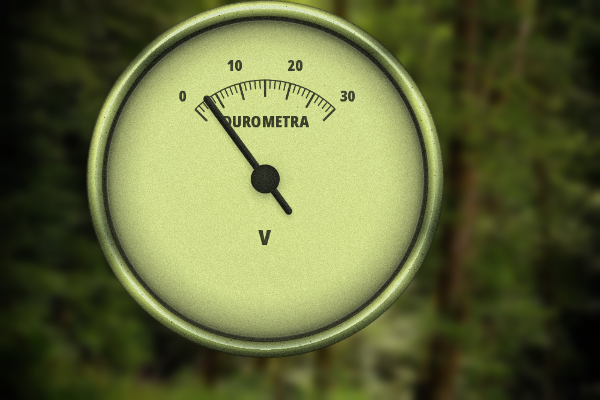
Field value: V 3
